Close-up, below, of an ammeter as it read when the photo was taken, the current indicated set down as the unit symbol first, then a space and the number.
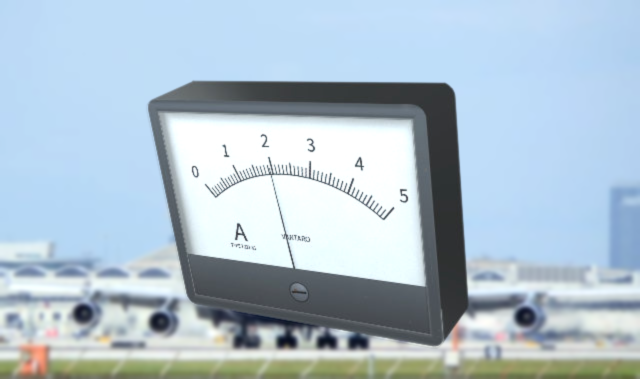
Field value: A 2
